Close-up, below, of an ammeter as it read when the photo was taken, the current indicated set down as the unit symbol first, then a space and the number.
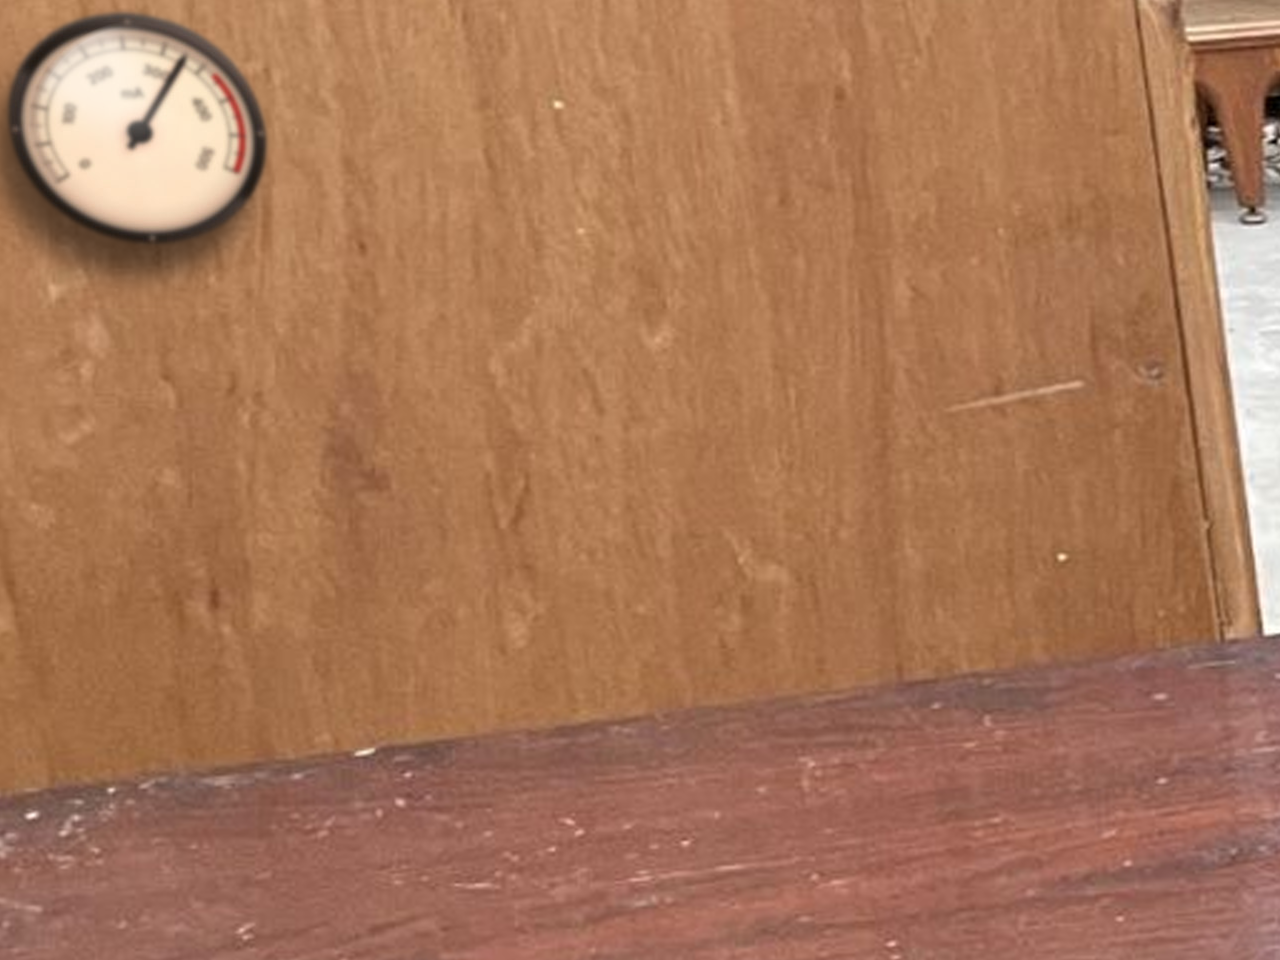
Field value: mA 325
